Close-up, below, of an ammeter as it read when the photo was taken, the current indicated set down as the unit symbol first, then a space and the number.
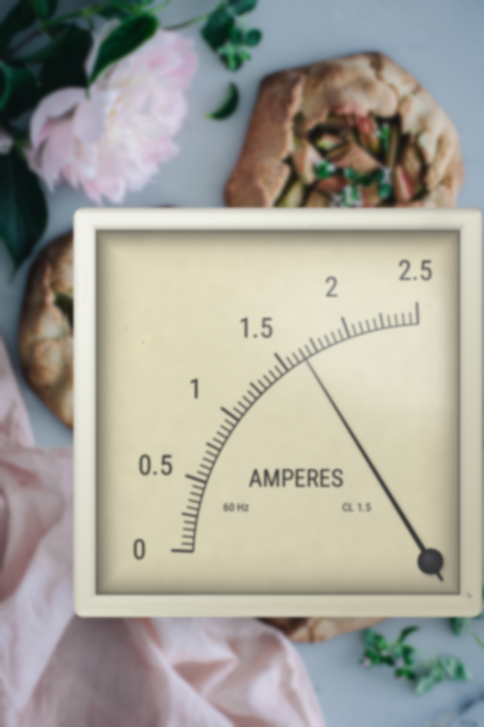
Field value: A 1.65
